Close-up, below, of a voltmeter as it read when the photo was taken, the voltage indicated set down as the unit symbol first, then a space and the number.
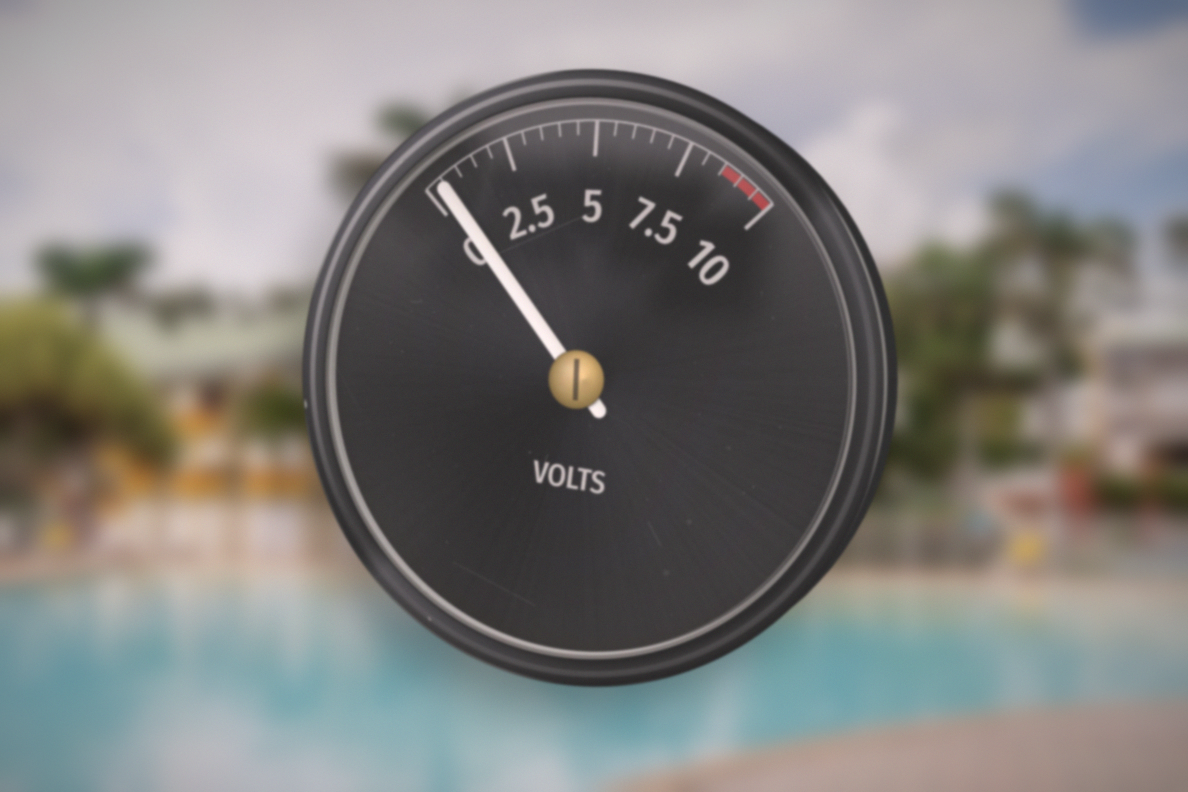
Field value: V 0.5
